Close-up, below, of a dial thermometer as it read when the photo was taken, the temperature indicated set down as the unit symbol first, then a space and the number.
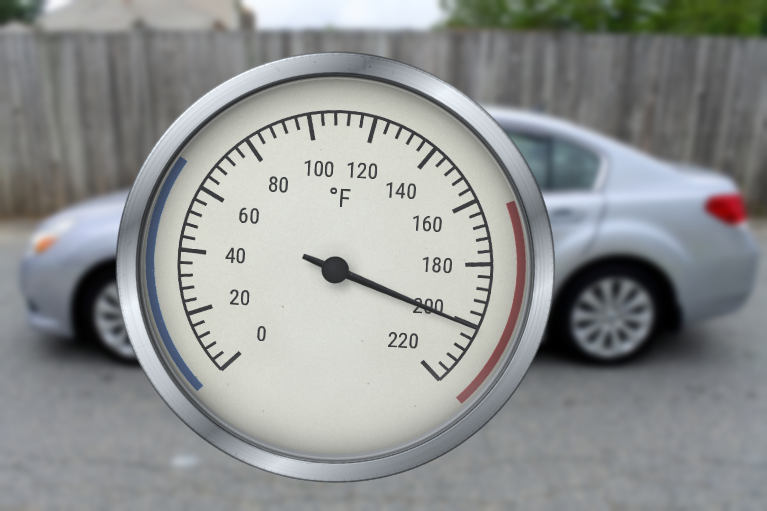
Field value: °F 200
